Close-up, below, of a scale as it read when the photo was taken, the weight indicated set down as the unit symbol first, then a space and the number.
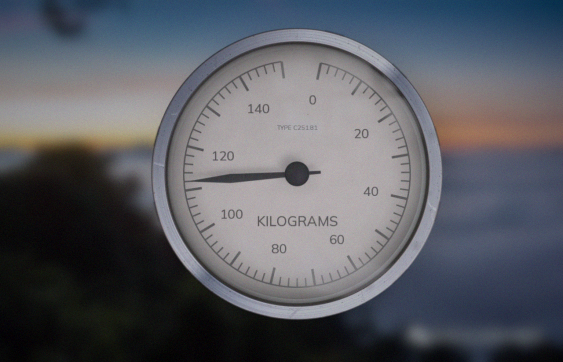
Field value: kg 112
